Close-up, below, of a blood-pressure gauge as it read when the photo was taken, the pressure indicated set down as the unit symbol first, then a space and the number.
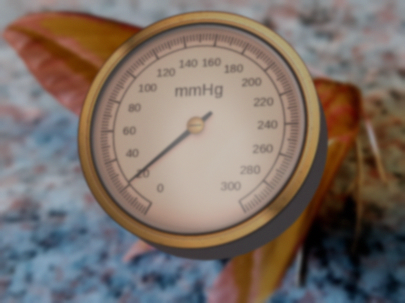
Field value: mmHg 20
